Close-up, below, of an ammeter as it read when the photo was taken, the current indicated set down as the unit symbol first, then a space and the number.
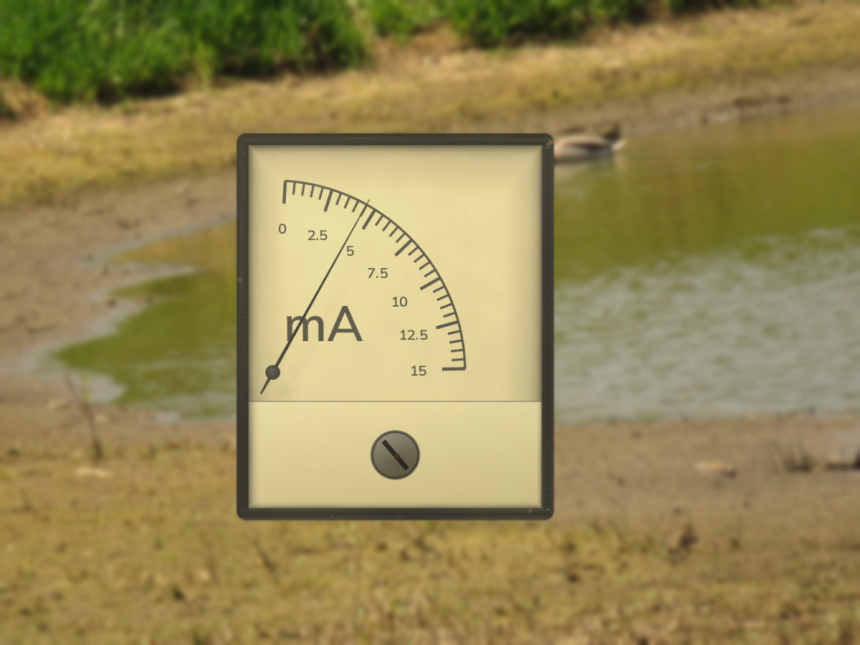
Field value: mA 4.5
